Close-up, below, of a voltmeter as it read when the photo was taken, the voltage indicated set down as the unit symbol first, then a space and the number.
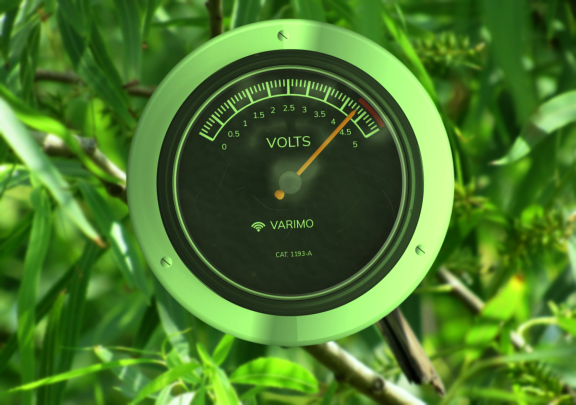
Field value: V 4.3
